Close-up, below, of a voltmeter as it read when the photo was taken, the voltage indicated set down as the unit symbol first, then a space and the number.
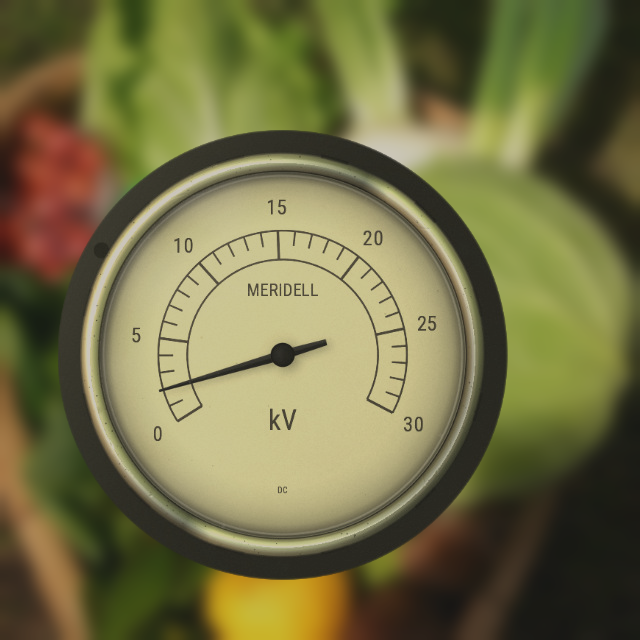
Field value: kV 2
